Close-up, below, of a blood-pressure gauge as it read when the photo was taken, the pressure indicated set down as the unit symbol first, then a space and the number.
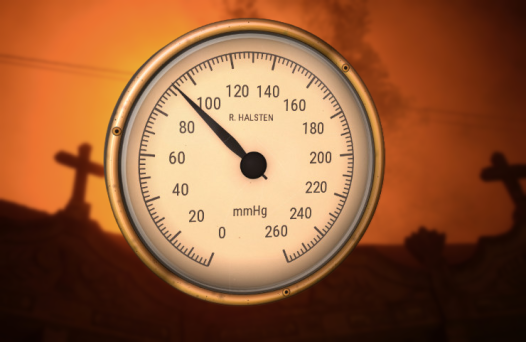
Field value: mmHg 92
